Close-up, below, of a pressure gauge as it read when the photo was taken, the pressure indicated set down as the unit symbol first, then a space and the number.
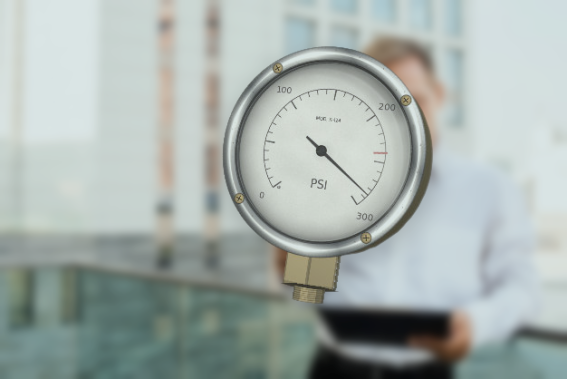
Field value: psi 285
